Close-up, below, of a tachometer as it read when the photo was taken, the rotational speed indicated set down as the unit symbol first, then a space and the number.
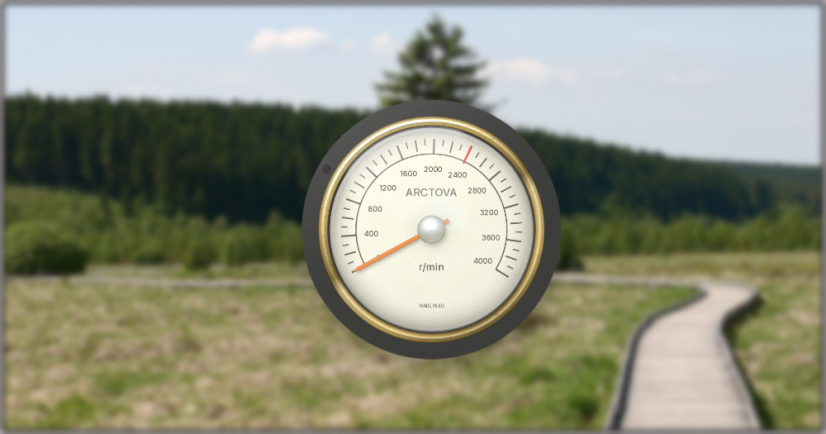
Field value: rpm 0
